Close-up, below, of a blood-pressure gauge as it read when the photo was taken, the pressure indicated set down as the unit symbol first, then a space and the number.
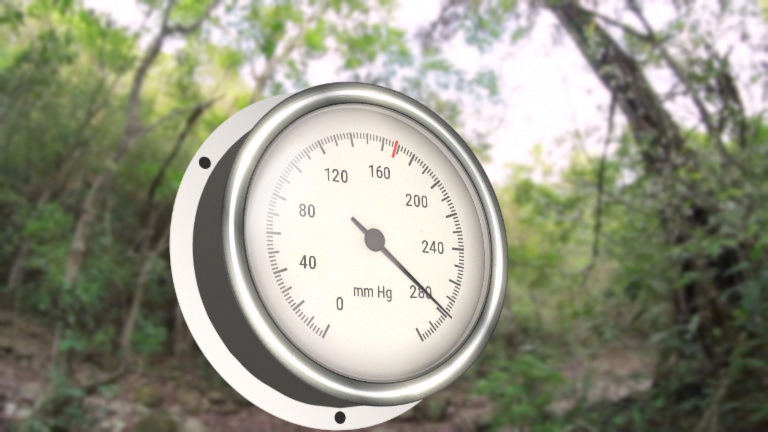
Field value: mmHg 280
